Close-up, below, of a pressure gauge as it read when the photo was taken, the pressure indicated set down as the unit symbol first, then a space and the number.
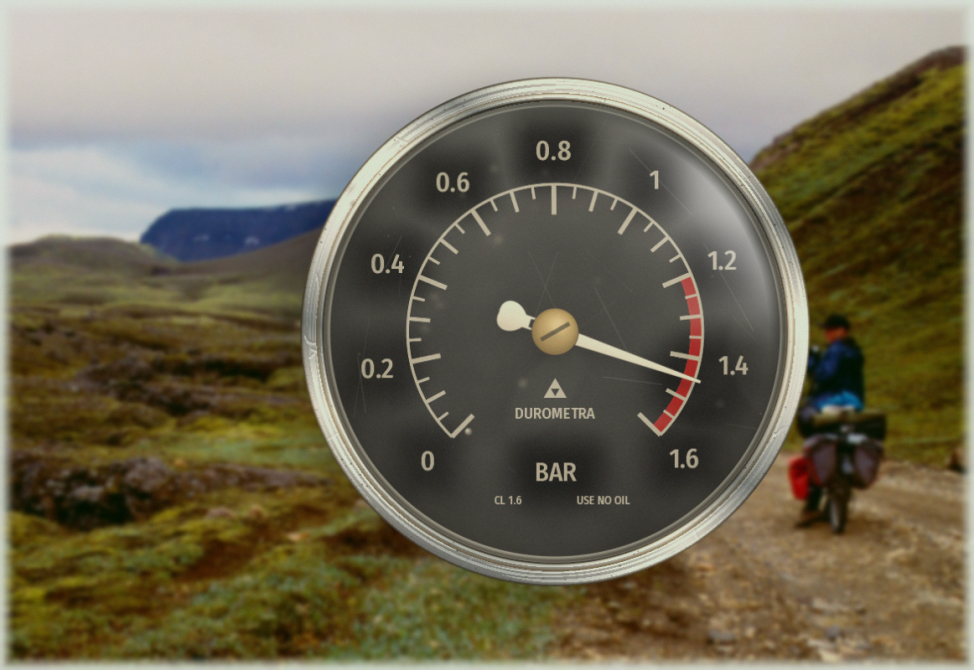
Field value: bar 1.45
